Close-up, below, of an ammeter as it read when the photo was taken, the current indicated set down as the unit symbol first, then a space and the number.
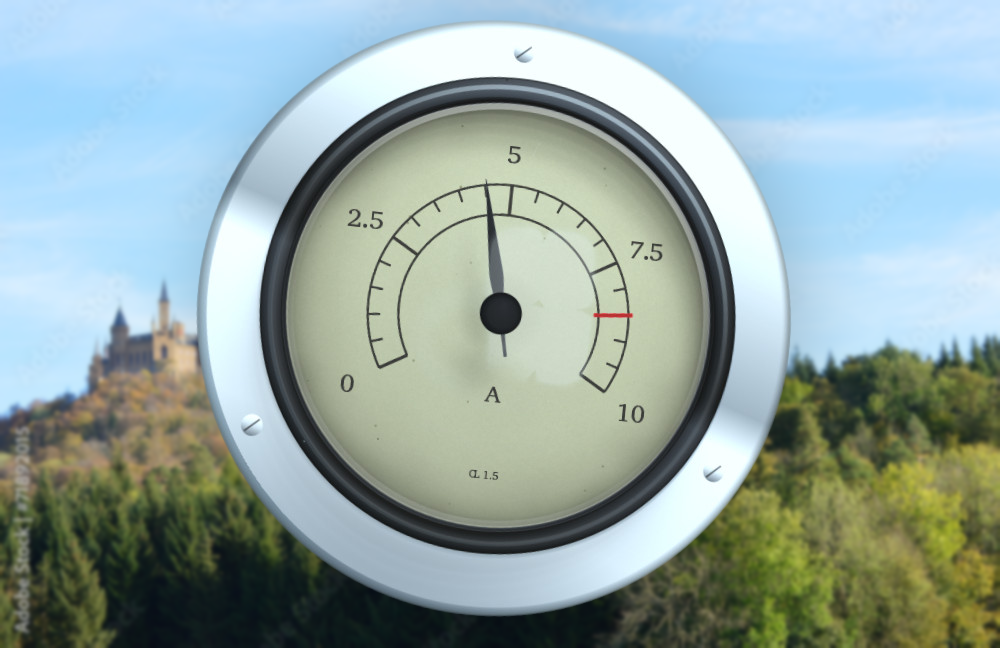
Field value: A 4.5
